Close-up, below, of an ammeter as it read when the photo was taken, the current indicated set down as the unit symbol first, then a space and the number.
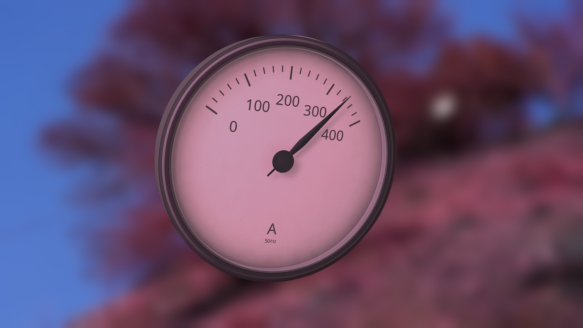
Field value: A 340
